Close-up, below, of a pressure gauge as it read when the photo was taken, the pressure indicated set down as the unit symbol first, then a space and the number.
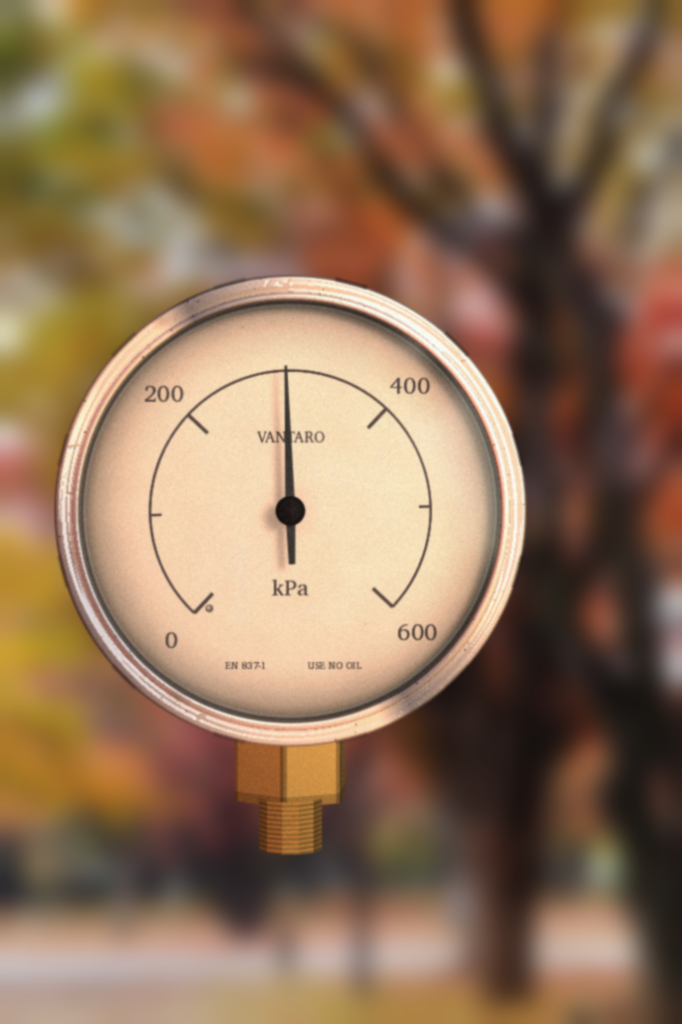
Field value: kPa 300
